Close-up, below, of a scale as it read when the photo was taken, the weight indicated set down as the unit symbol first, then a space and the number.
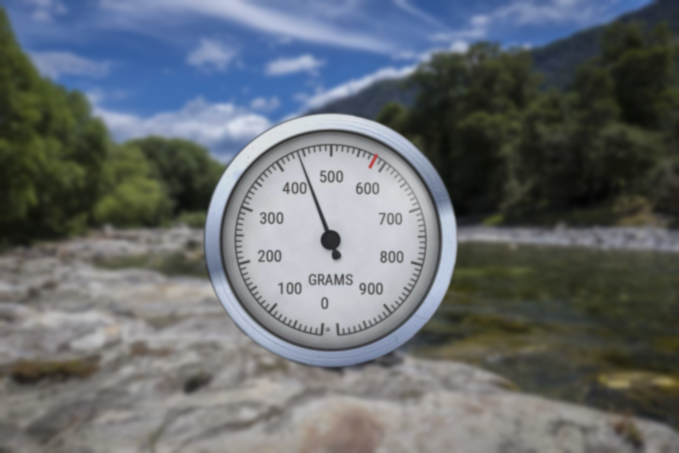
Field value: g 440
